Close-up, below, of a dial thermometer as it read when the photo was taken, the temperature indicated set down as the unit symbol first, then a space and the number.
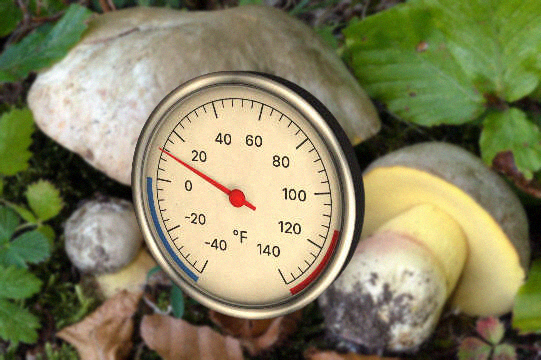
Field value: °F 12
